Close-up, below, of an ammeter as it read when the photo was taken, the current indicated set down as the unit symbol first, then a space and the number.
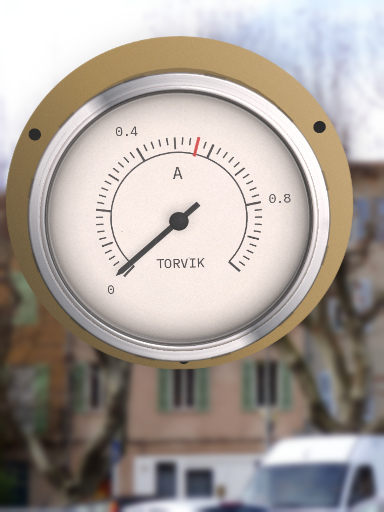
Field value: A 0.02
